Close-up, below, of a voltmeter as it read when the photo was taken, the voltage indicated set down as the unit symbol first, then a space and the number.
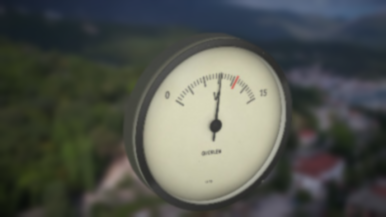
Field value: V 7.5
